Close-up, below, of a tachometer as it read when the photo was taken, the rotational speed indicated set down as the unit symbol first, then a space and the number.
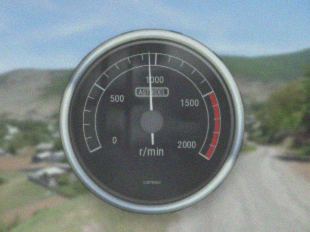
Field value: rpm 950
